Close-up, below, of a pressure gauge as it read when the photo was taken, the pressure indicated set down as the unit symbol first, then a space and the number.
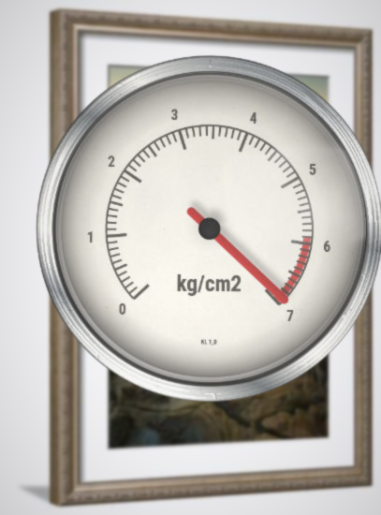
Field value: kg/cm² 6.9
